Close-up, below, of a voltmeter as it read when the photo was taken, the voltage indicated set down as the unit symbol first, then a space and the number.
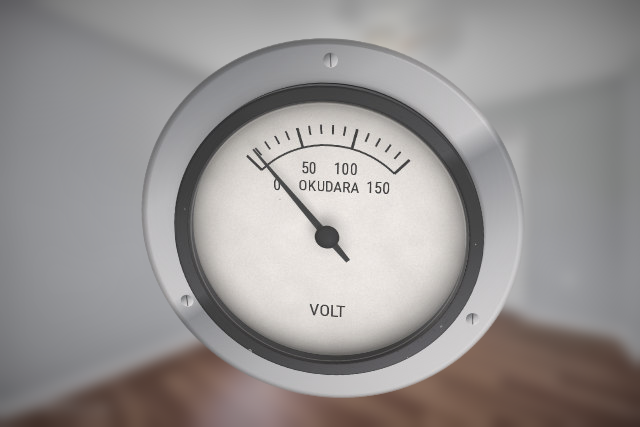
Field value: V 10
